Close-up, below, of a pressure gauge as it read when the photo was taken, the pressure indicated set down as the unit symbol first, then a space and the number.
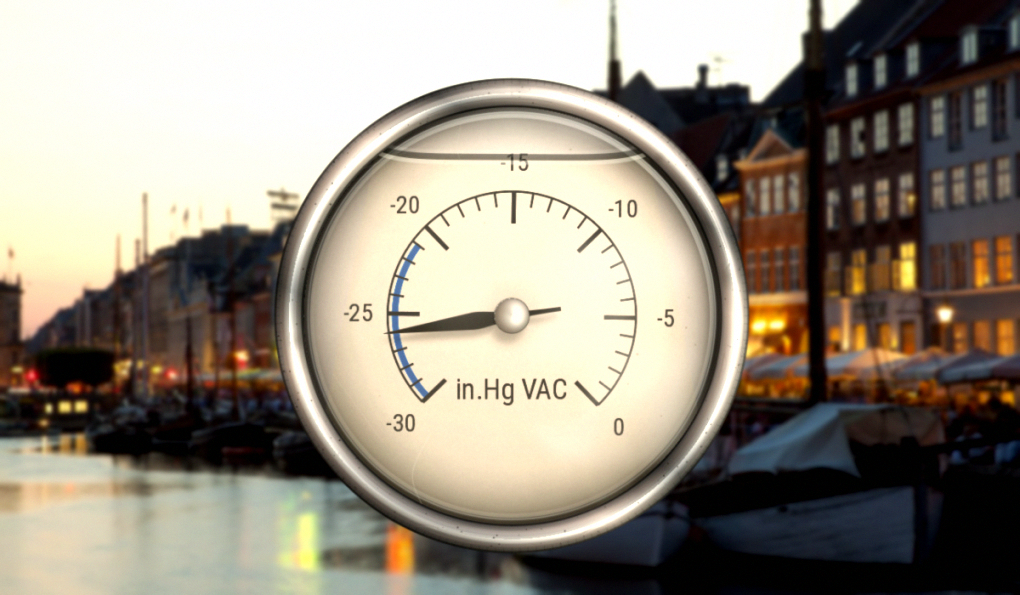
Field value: inHg -26
